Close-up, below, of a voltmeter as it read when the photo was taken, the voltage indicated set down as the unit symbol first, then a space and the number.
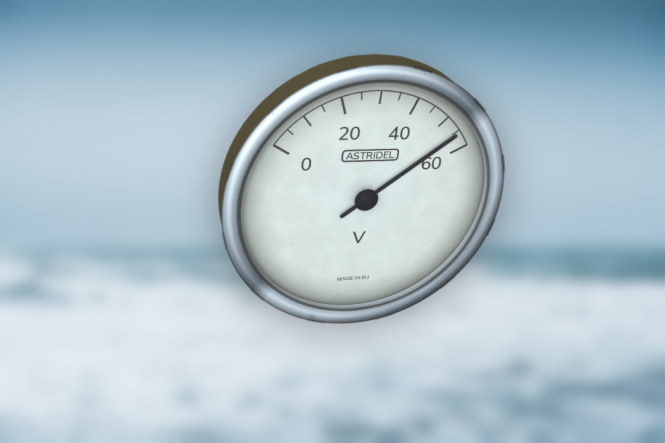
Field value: V 55
